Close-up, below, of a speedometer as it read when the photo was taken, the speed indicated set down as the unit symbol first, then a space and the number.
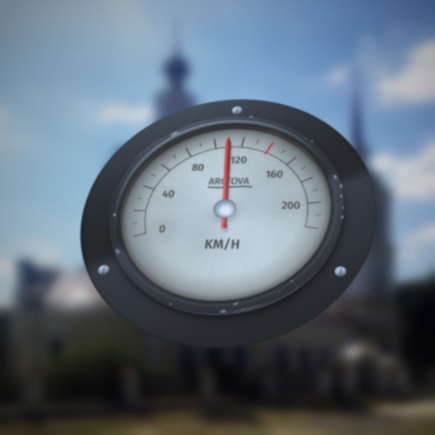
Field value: km/h 110
